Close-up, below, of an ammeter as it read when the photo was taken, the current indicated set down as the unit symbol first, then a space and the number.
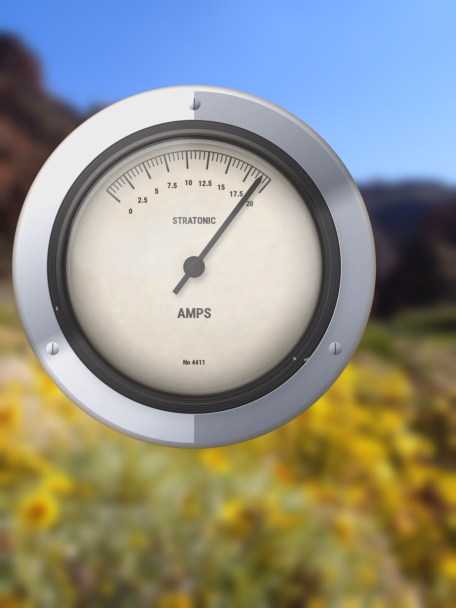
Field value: A 19
